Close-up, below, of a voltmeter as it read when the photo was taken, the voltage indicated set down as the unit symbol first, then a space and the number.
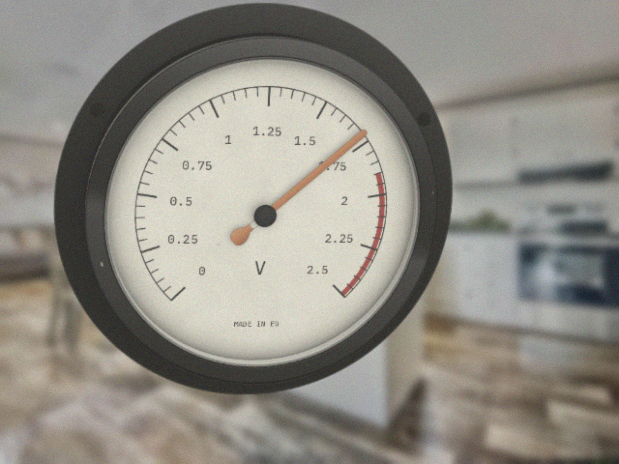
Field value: V 1.7
